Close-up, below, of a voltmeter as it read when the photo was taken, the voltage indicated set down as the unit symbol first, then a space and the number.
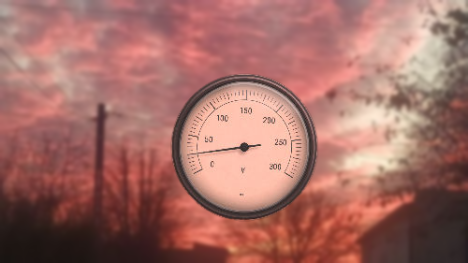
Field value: V 25
